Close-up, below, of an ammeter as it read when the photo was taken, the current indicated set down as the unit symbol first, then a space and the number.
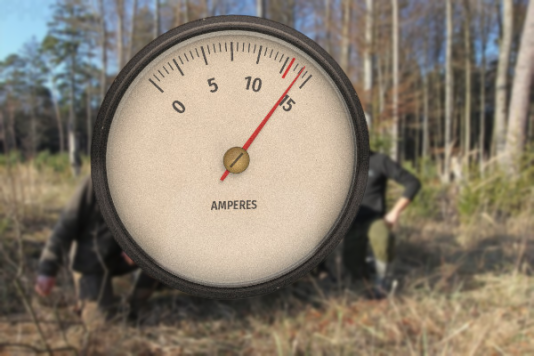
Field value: A 14
